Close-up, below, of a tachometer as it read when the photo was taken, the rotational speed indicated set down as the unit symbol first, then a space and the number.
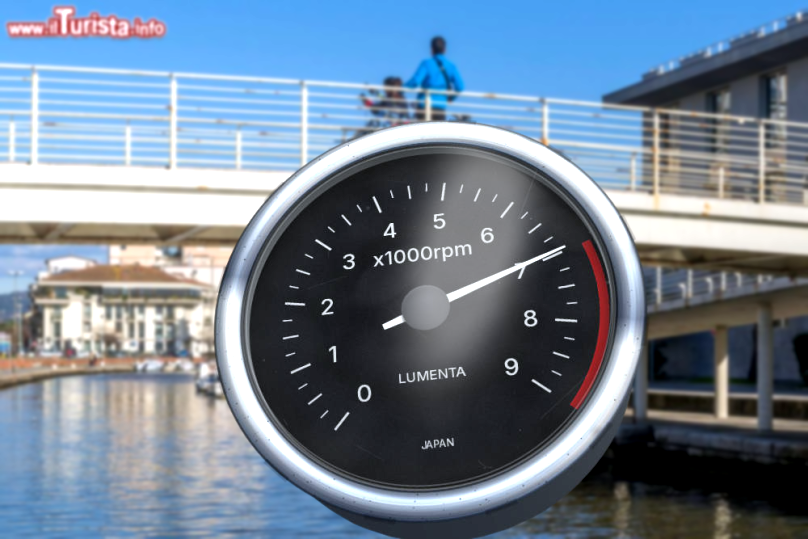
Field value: rpm 7000
